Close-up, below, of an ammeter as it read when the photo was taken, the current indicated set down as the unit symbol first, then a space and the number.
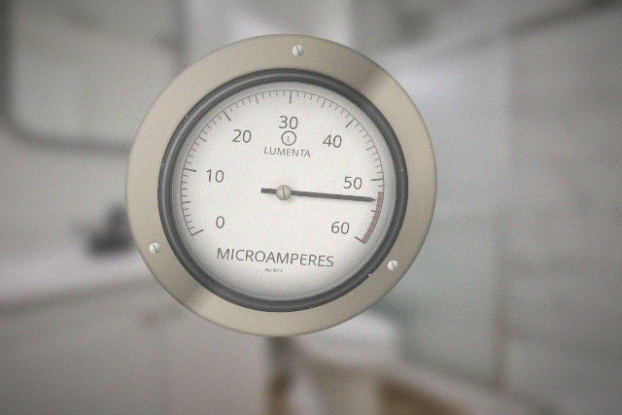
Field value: µA 53
